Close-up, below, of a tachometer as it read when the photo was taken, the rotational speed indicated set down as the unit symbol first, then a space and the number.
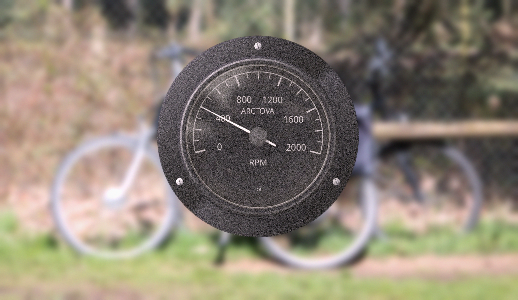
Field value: rpm 400
